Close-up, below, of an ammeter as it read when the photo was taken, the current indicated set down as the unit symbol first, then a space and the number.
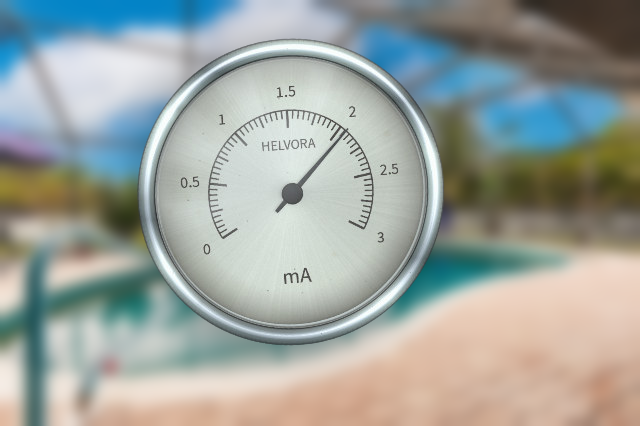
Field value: mA 2.05
